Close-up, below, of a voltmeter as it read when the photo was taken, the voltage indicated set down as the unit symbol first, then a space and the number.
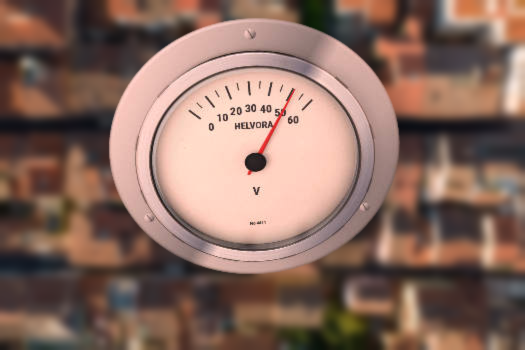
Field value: V 50
